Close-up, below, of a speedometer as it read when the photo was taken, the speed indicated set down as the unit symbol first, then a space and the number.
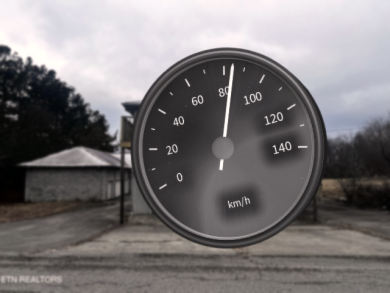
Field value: km/h 85
